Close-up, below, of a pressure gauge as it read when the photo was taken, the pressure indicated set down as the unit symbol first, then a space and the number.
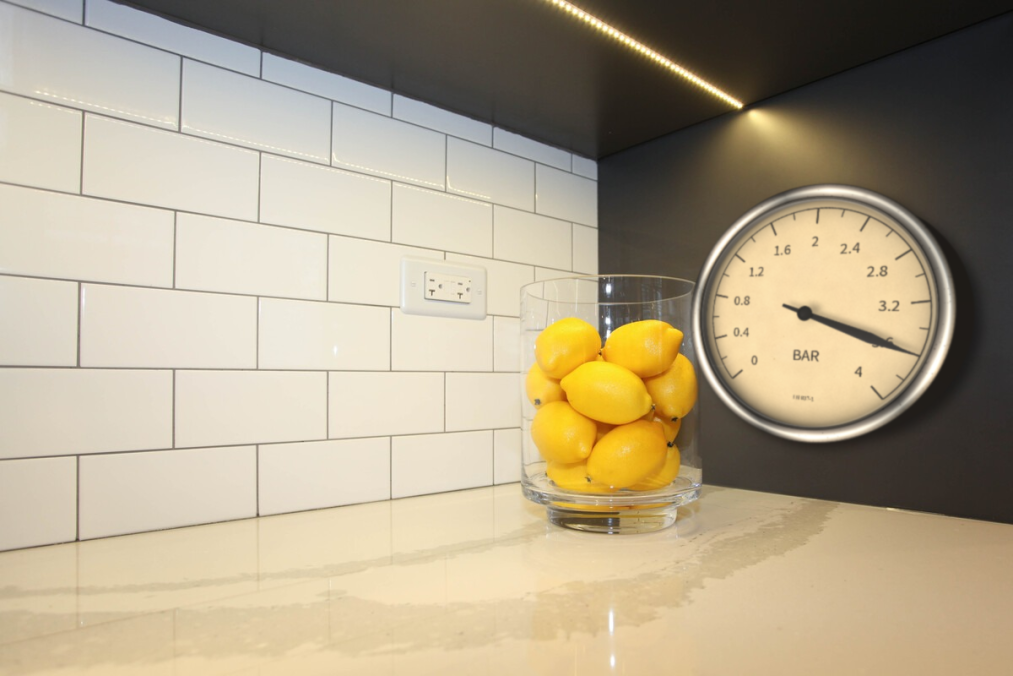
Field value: bar 3.6
